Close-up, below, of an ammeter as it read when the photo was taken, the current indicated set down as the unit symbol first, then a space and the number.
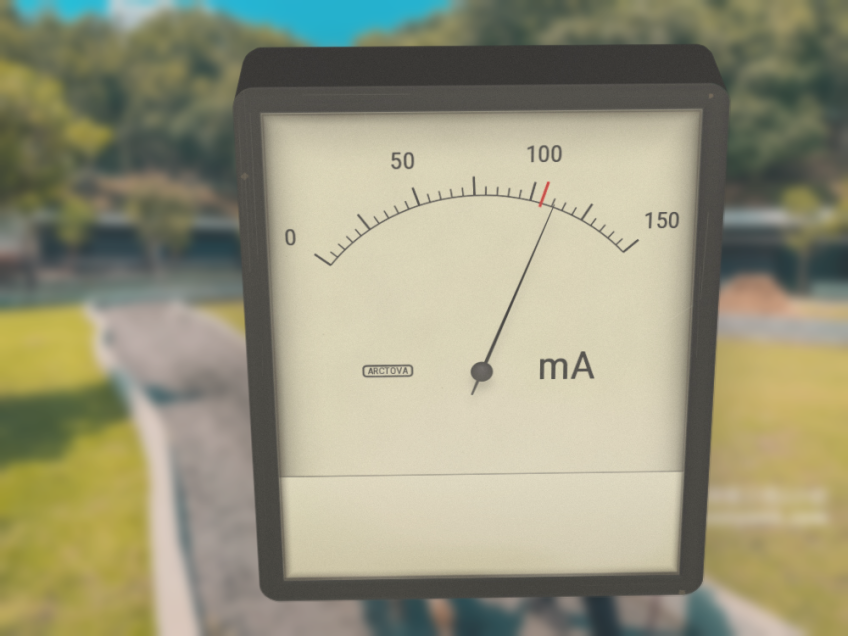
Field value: mA 110
